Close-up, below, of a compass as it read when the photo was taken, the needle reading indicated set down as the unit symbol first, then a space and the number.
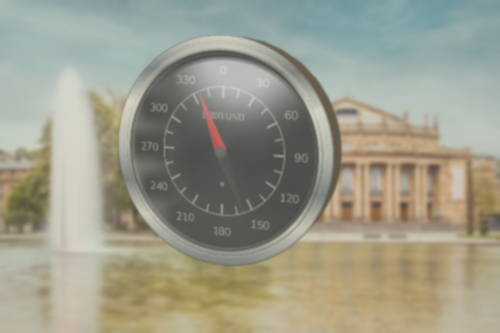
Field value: ° 337.5
